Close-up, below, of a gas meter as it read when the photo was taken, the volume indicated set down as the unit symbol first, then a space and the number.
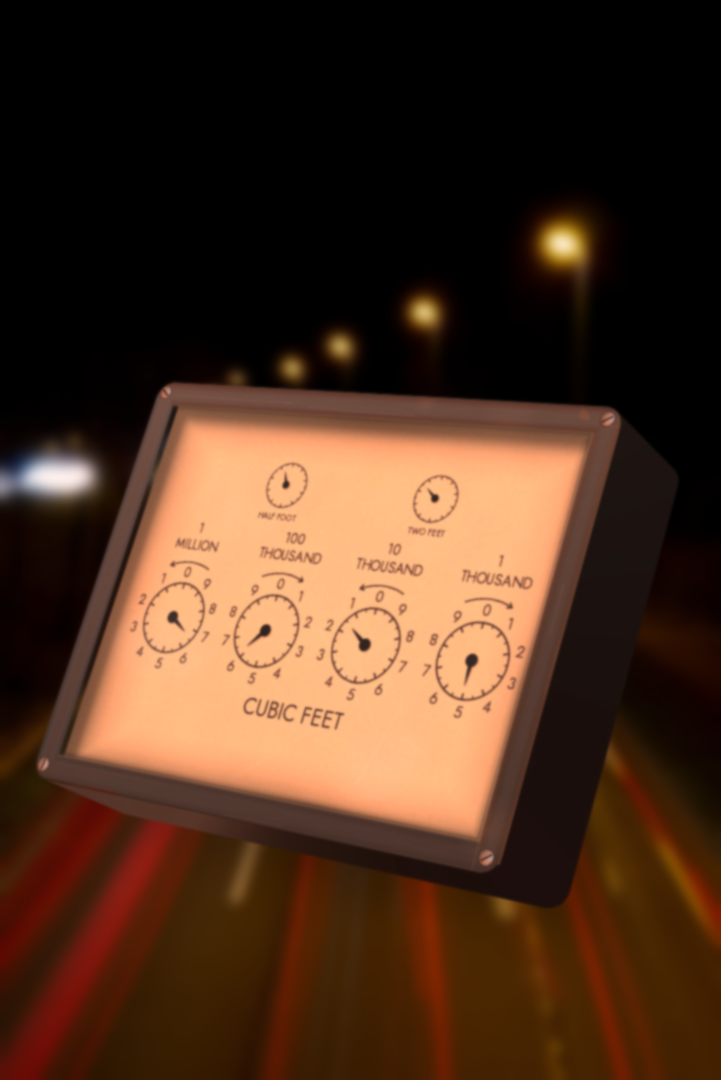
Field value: ft³ 661500
